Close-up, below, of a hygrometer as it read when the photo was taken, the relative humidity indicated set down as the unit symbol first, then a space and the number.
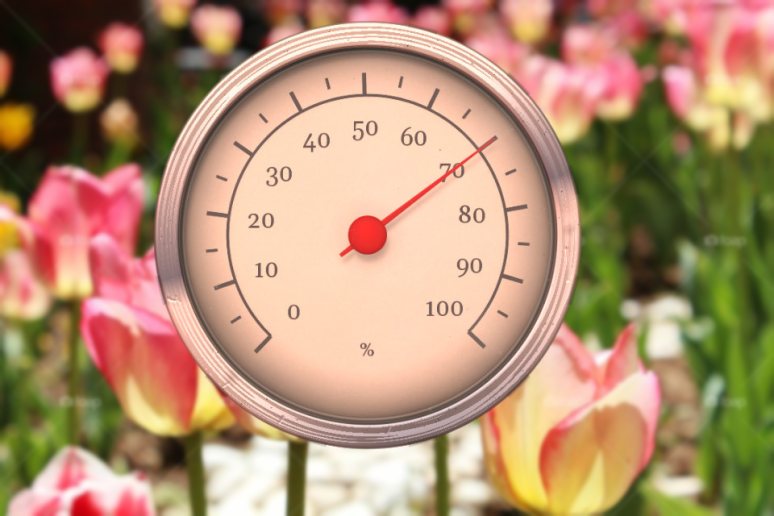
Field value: % 70
